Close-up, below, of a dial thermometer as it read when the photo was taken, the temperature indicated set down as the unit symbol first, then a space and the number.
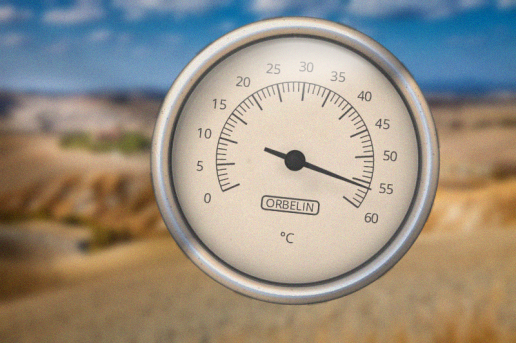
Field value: °C 56
